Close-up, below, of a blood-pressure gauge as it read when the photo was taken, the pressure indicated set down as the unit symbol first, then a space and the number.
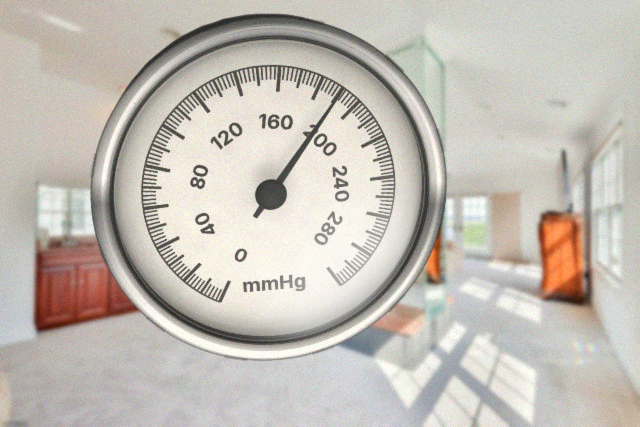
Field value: mmHg 190
